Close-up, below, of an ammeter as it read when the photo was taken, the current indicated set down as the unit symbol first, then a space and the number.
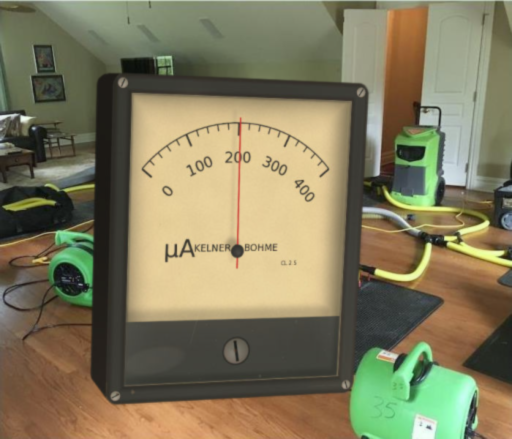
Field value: µA 200
